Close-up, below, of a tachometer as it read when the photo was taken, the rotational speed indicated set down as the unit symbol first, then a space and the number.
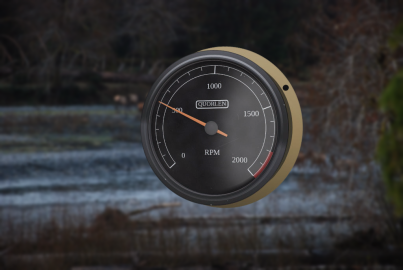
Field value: rpm 500
